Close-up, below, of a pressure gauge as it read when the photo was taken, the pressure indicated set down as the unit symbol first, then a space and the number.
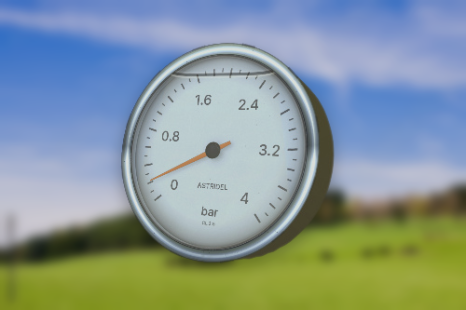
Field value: bar 0.2
